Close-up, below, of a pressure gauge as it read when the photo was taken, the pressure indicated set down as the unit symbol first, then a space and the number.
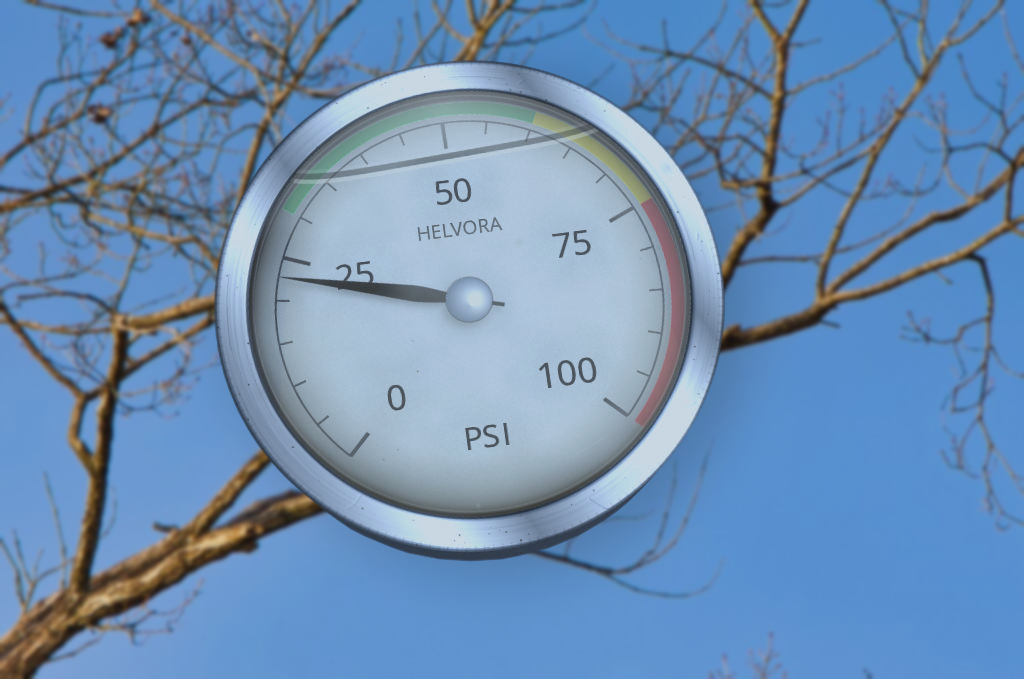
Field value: psi 22.5
